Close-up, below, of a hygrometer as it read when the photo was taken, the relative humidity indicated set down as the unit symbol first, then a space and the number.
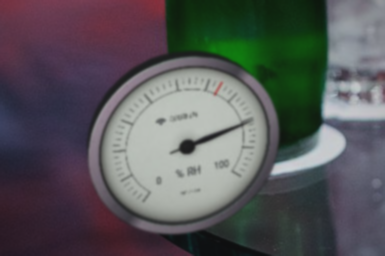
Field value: % 80
